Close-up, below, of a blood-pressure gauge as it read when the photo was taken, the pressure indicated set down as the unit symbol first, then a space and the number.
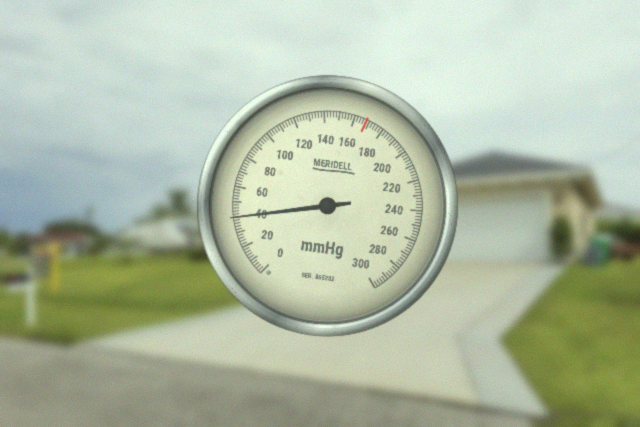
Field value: mmHg 40
